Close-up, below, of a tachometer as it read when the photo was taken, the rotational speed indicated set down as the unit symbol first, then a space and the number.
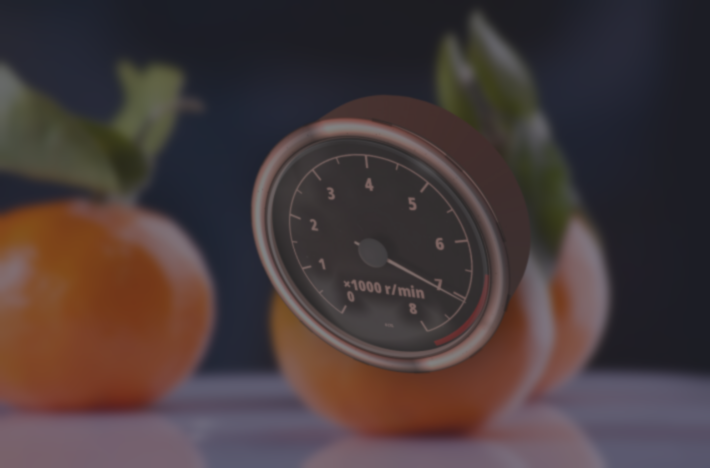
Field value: rpm 7000
